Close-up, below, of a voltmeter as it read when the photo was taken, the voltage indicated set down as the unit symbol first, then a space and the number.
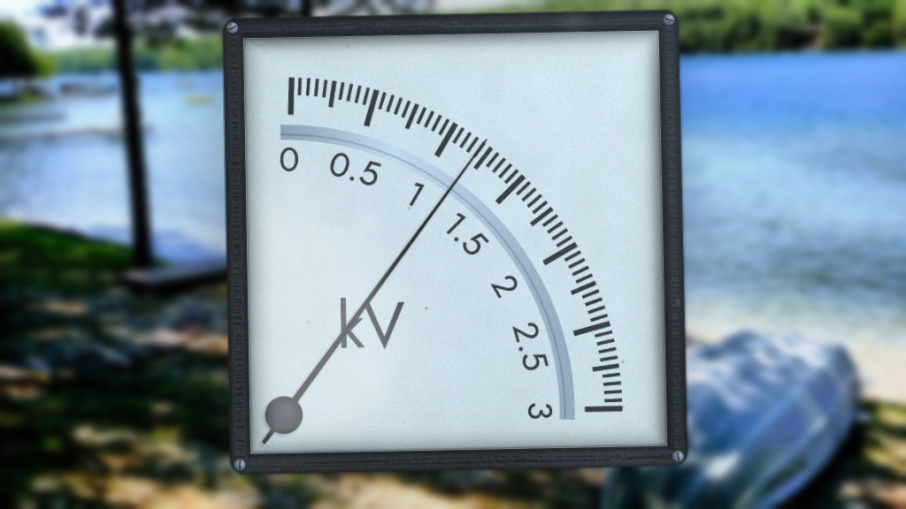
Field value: kV 1.2
